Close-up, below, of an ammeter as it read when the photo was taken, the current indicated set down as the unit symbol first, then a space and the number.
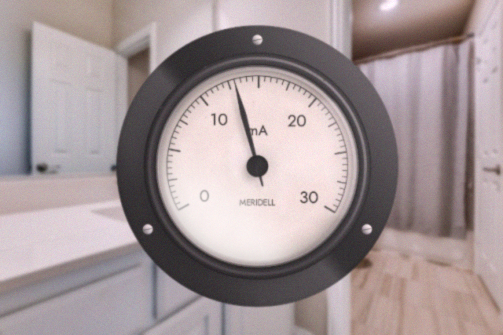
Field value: mA 13
